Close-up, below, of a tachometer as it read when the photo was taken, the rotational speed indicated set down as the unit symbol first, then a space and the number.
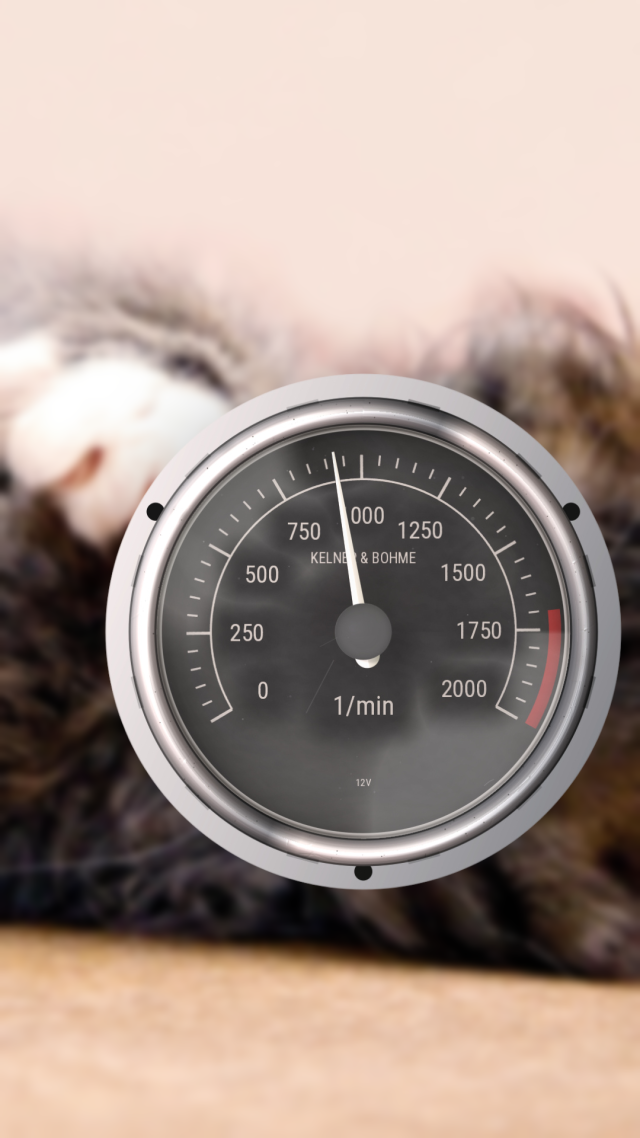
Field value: rpm 925
